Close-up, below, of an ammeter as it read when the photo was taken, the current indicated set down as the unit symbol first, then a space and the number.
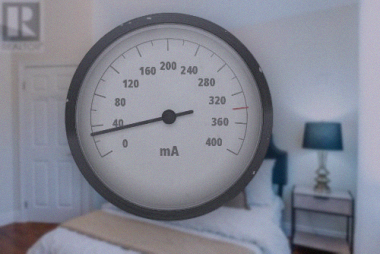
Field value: mA 30
